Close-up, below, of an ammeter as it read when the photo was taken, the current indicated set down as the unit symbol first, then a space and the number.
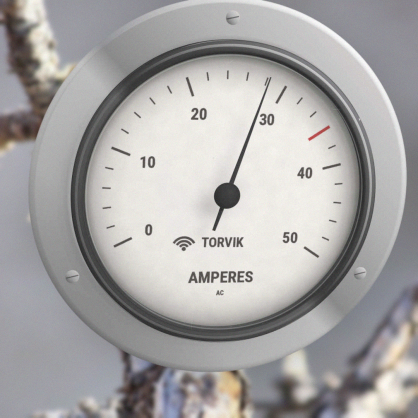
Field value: A 28
